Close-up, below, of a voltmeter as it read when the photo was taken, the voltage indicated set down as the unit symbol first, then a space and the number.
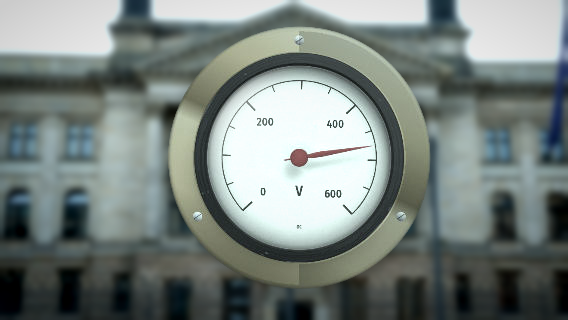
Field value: V 475
